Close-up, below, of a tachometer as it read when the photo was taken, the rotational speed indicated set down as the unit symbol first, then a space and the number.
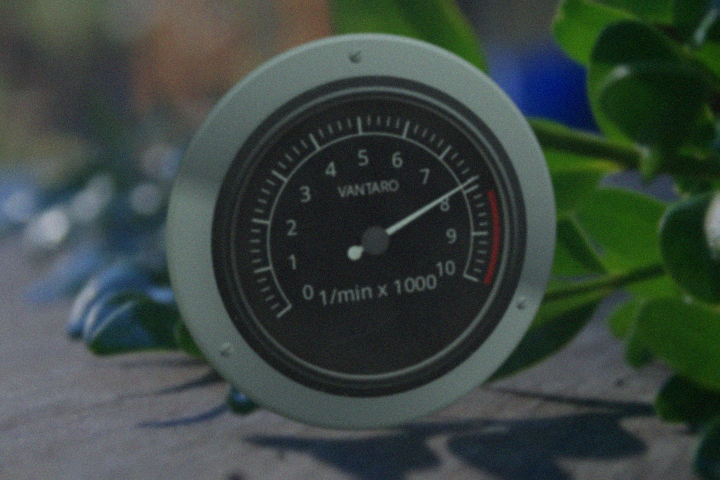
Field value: rpm 7800
